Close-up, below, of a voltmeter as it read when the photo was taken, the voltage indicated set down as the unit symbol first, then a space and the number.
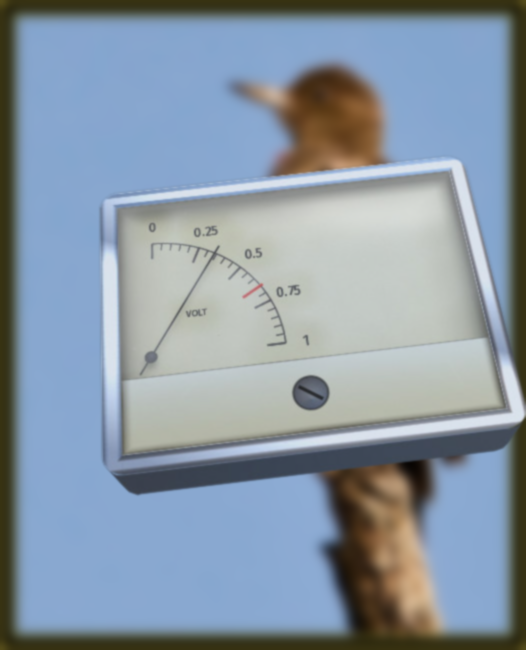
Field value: V 0.35
